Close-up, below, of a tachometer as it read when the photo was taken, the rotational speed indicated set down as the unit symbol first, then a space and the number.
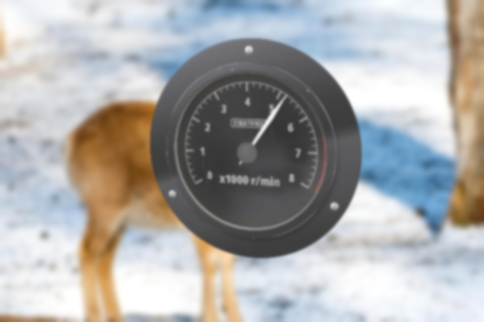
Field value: rpm 5200
